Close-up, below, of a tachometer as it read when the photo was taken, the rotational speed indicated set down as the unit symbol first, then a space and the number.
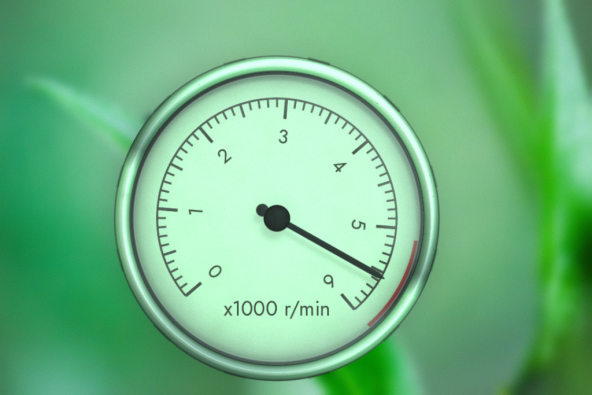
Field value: rpm 5550
